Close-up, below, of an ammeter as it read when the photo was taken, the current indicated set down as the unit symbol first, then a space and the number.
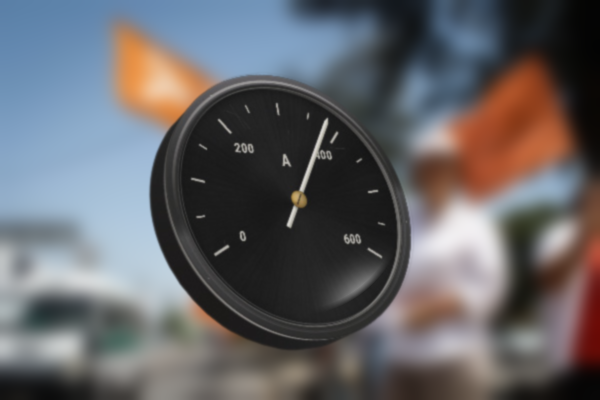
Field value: A 375
